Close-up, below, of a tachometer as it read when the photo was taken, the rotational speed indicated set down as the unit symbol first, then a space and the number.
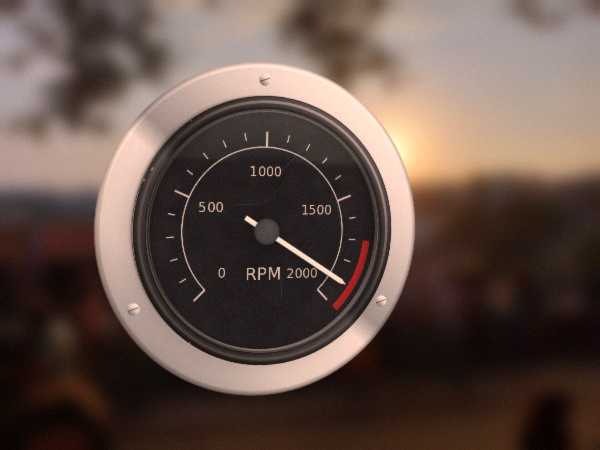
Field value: rpm 1900
